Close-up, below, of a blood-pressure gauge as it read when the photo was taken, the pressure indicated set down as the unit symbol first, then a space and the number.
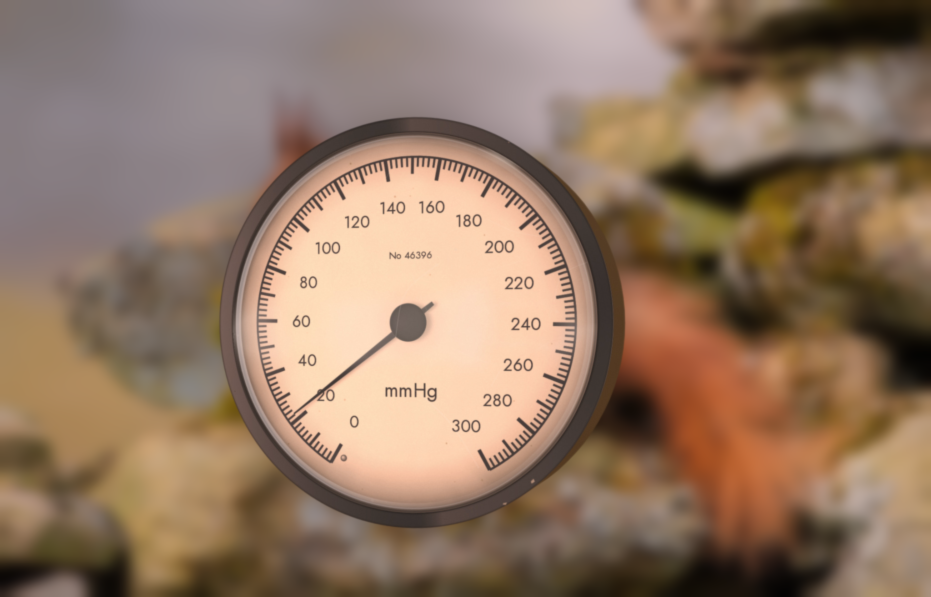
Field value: mmHg 22
